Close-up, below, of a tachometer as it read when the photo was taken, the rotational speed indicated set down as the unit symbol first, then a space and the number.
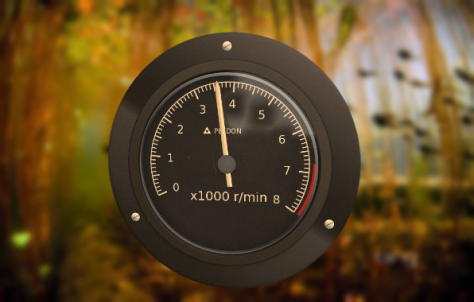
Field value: rpm 3600
